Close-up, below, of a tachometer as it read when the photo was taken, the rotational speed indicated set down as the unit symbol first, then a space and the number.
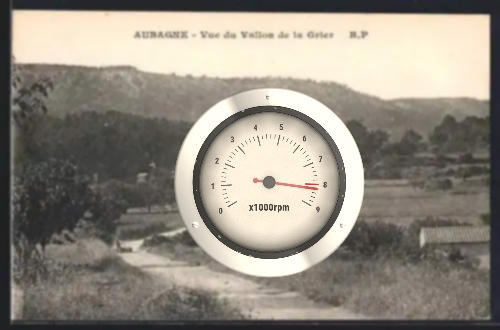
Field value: rpm 8200
